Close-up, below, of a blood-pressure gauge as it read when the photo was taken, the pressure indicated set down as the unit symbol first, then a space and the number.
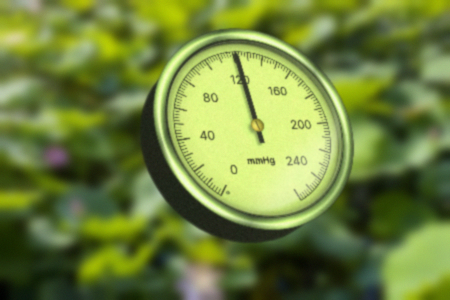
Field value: mmHg 120
